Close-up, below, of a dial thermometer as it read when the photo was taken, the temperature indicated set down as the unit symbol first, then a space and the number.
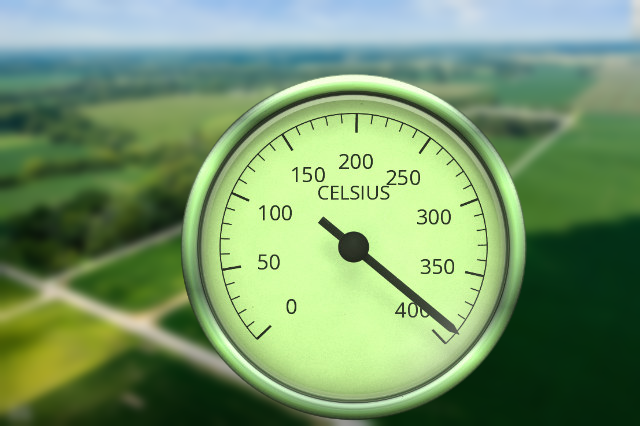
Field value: °C 390
